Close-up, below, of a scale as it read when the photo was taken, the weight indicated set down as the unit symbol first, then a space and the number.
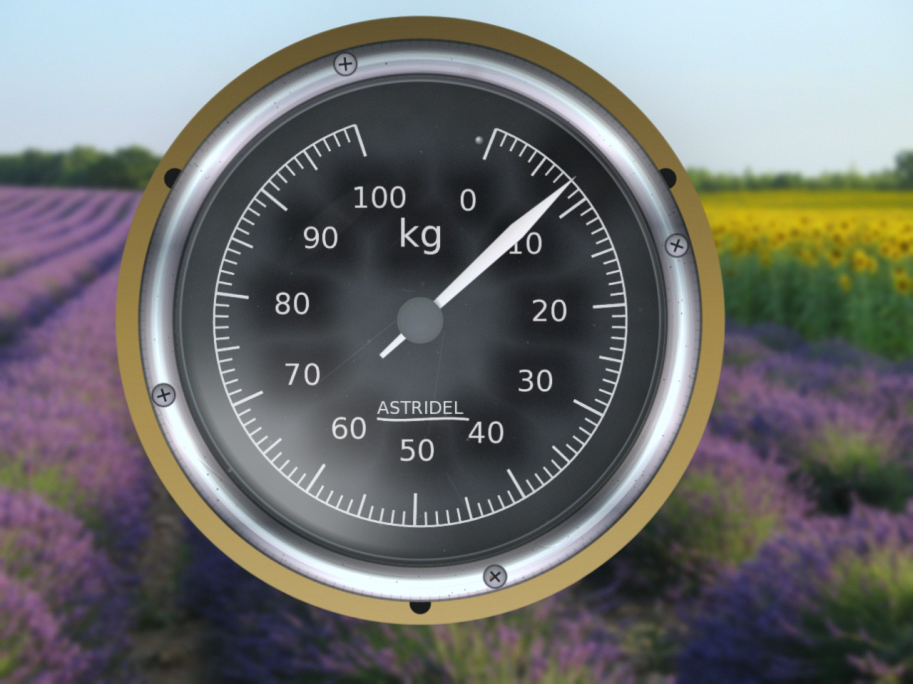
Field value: kg 8
